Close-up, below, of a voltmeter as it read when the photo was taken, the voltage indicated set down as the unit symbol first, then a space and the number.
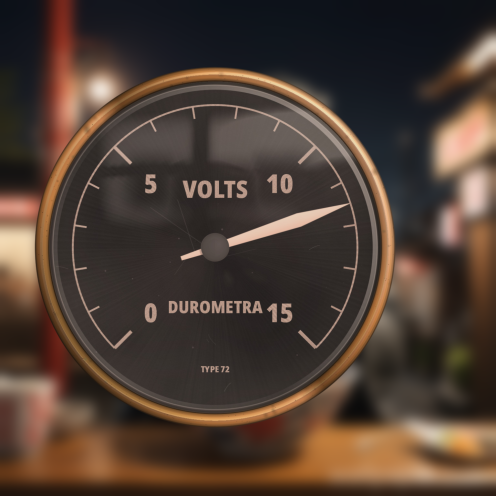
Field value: V 11.5
